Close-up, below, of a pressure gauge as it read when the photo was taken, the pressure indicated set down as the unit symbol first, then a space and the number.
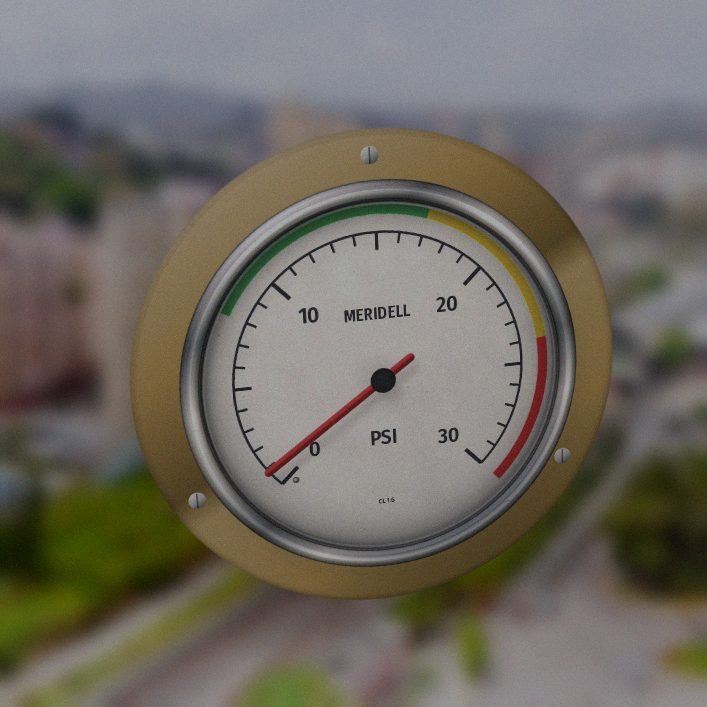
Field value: psi 1
